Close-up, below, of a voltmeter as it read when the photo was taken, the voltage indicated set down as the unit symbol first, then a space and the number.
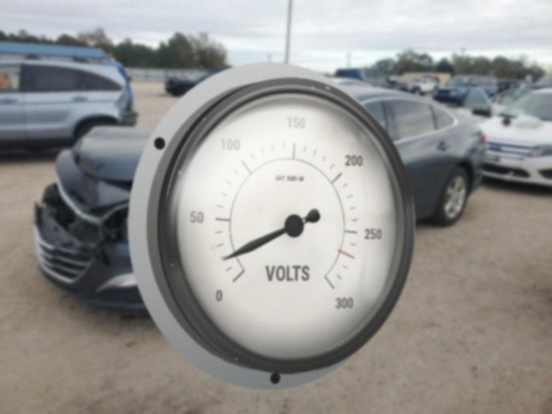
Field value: V 20
